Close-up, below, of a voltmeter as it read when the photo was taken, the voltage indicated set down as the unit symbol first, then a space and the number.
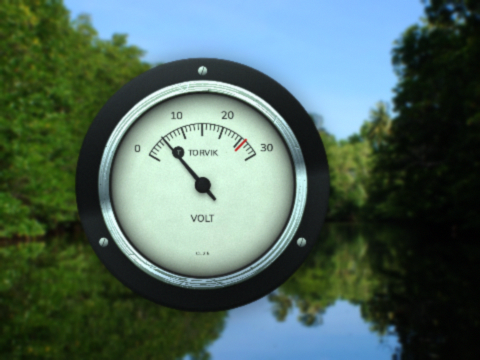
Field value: V 5
